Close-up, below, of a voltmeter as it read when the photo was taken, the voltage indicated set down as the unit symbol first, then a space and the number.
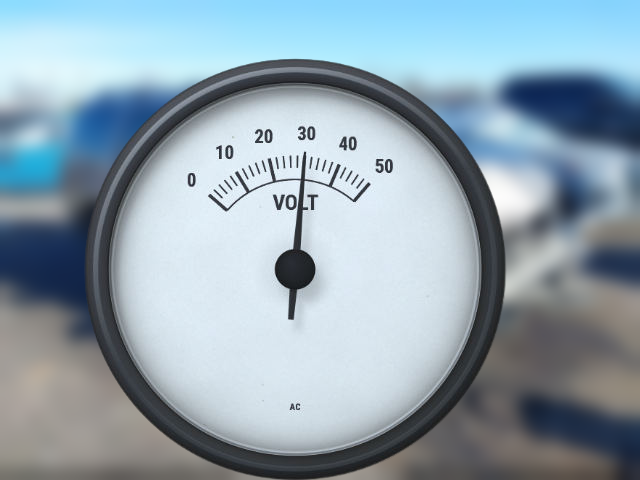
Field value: V 30
